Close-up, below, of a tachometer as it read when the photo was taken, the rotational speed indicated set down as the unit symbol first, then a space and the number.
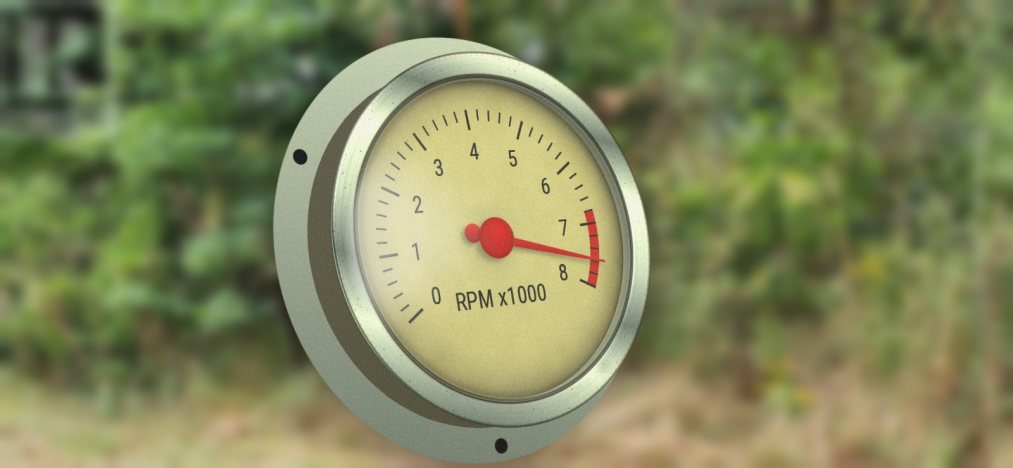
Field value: rpm 7600
